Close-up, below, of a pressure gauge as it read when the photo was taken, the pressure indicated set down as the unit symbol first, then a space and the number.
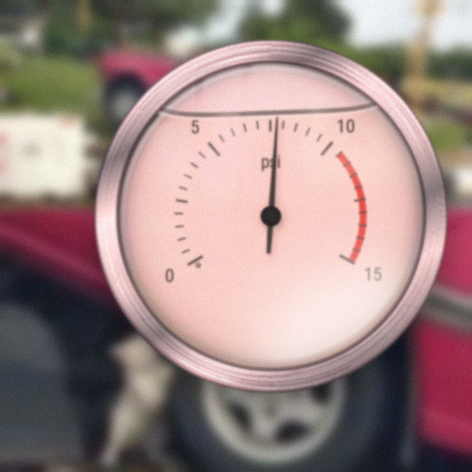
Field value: psi 7.75
